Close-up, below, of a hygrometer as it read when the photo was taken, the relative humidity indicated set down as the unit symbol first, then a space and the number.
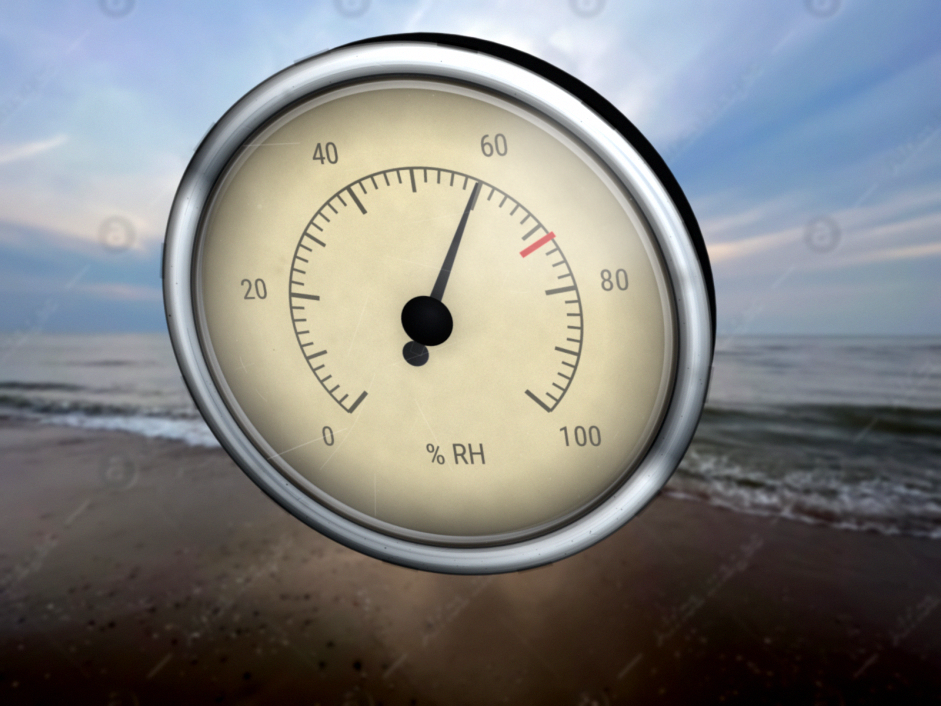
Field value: % 60
